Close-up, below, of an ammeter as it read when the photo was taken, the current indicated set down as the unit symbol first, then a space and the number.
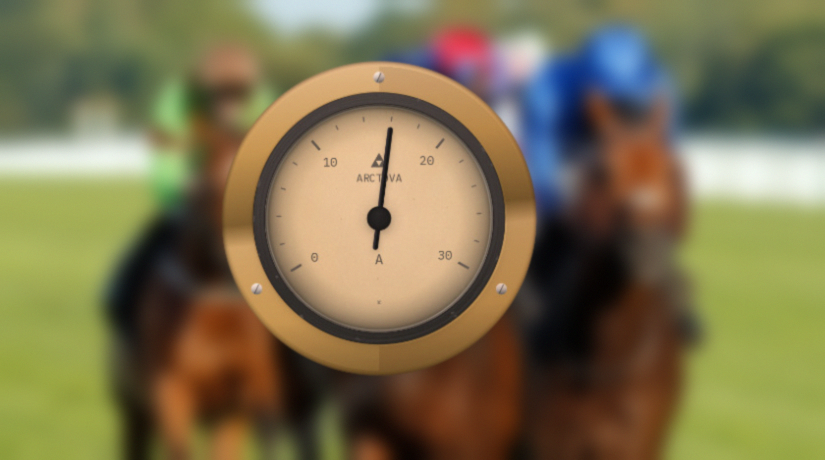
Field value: A 16
